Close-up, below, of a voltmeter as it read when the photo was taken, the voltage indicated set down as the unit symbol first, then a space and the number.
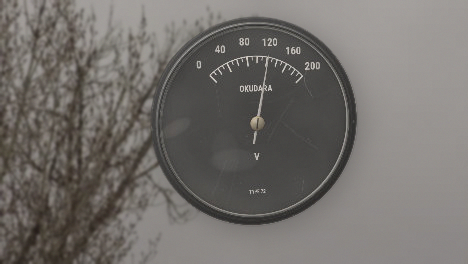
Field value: V 120
